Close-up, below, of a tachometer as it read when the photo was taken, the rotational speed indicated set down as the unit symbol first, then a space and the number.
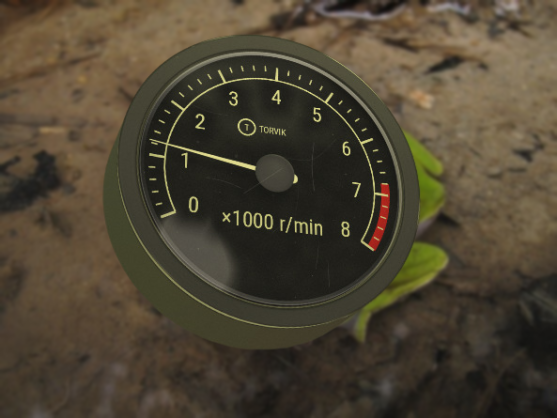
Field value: rpm 1200
